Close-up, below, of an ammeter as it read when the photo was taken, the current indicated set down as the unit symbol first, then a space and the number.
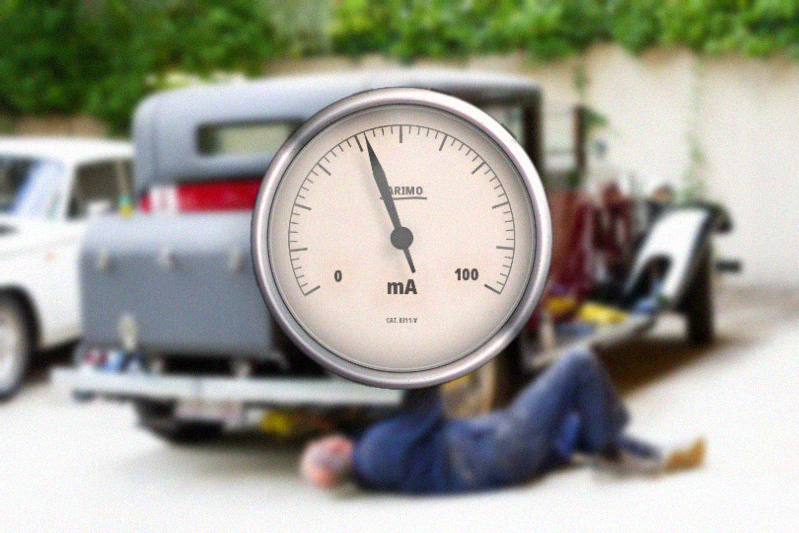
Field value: mA 42
